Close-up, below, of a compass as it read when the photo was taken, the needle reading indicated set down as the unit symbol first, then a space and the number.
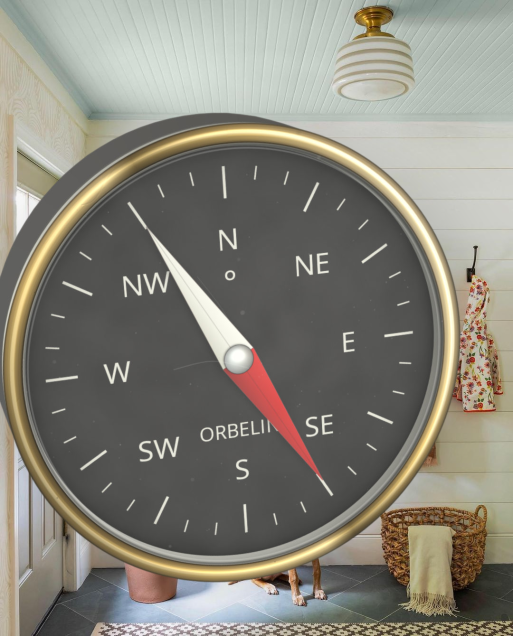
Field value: ° 150
